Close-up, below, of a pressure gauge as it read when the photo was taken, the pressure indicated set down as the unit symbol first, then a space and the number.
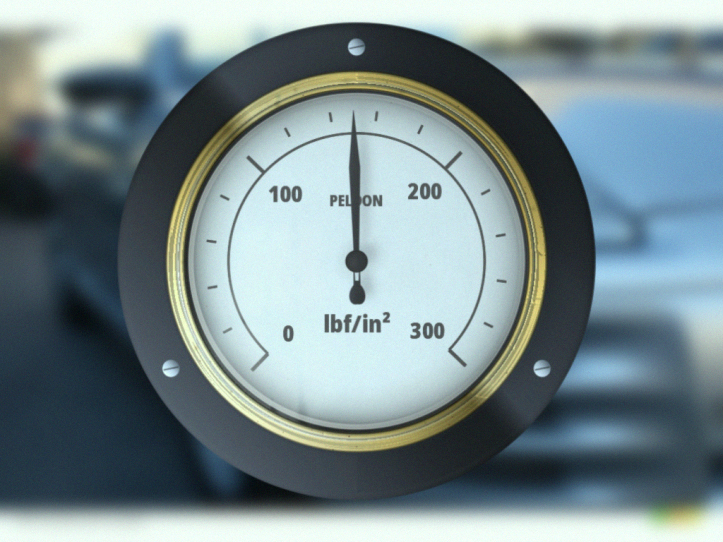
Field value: psi 150
